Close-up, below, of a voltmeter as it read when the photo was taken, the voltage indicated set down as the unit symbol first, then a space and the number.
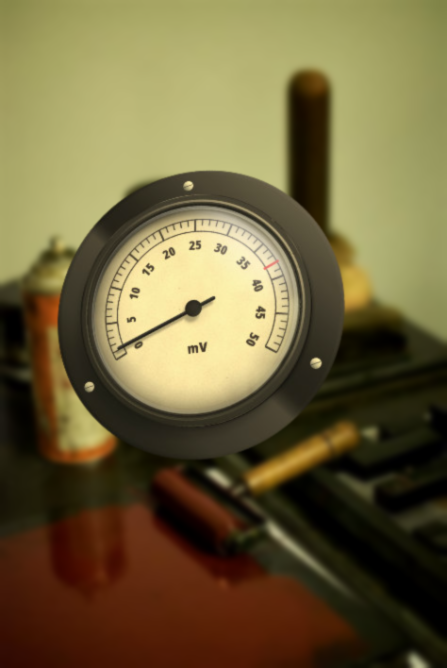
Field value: mV 1
